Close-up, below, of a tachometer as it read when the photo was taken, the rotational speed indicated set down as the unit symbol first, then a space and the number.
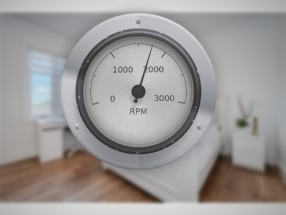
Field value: rpm 1750
